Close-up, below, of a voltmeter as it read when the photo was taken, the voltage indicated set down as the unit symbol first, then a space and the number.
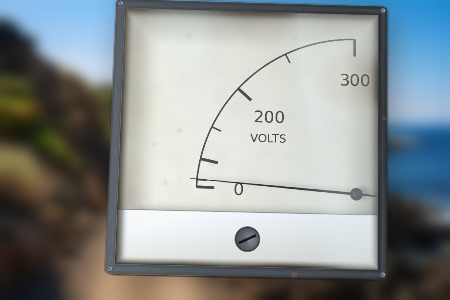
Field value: V 50
